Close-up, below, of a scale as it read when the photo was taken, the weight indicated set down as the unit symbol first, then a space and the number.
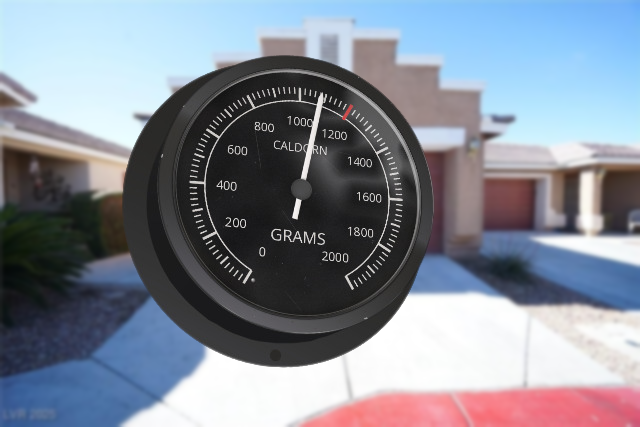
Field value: g 1080
